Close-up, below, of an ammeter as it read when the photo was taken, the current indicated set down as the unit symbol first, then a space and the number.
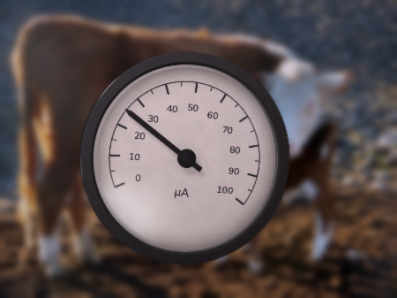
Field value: µA 25
